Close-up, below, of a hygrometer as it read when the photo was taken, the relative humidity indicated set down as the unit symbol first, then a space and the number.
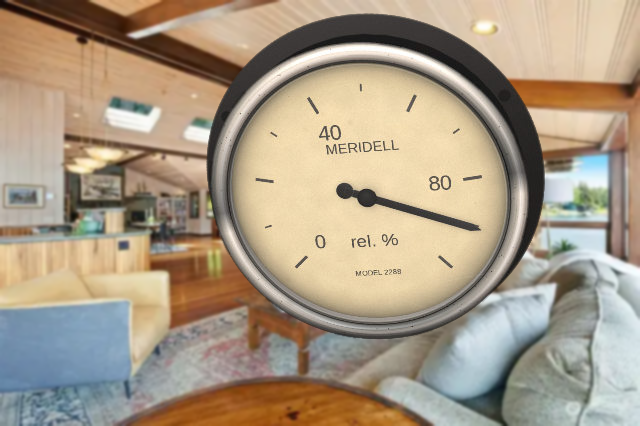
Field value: % 90
